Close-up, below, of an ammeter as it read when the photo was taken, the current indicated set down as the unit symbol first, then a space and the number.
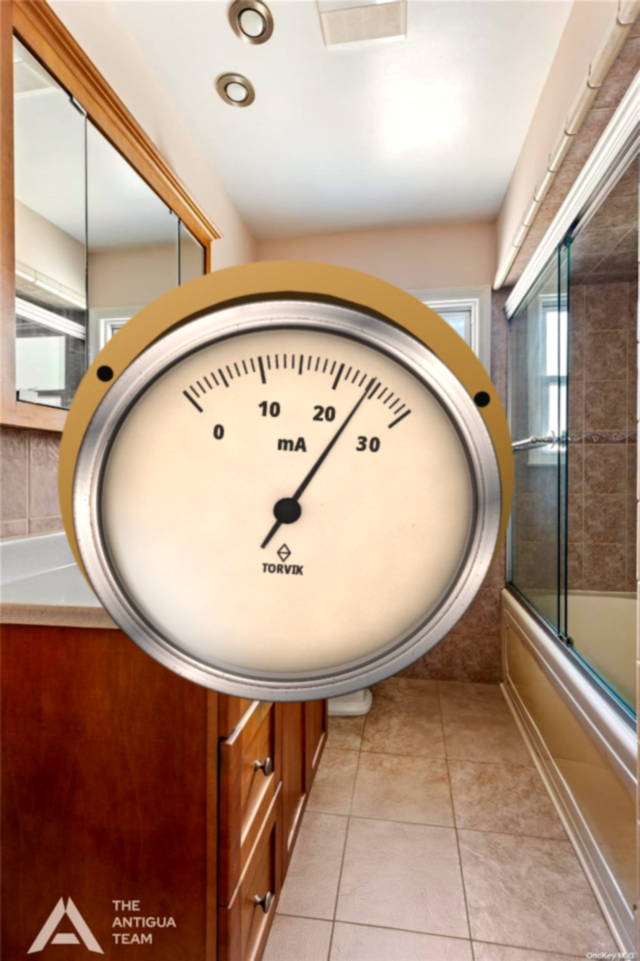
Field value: mA 24
